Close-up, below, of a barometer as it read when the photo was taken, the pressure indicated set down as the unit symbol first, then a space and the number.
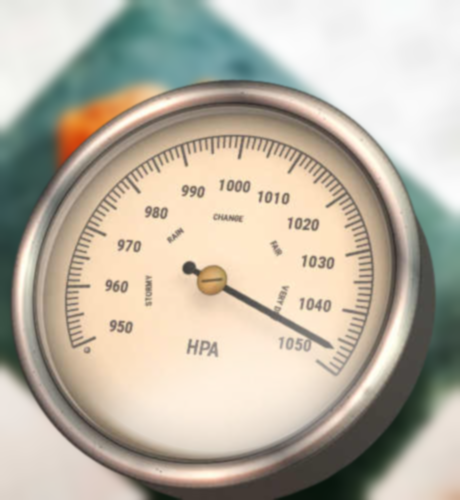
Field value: hPa 1047
